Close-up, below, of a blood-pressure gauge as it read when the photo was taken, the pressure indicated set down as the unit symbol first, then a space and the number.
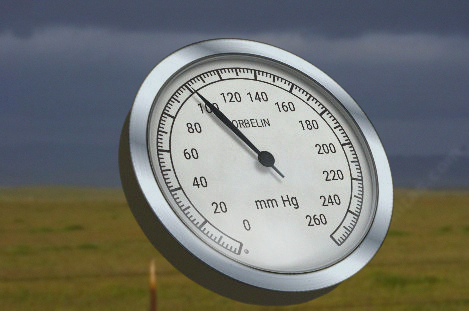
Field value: mmHg 100
